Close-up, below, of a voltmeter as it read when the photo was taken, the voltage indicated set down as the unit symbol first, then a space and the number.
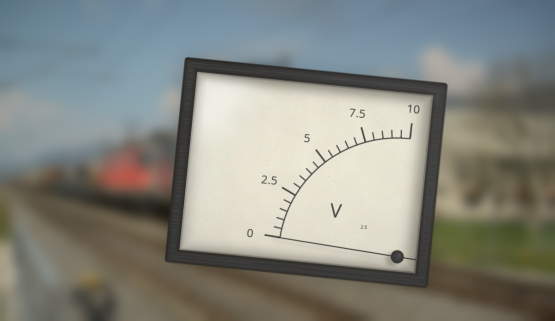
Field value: V 0
